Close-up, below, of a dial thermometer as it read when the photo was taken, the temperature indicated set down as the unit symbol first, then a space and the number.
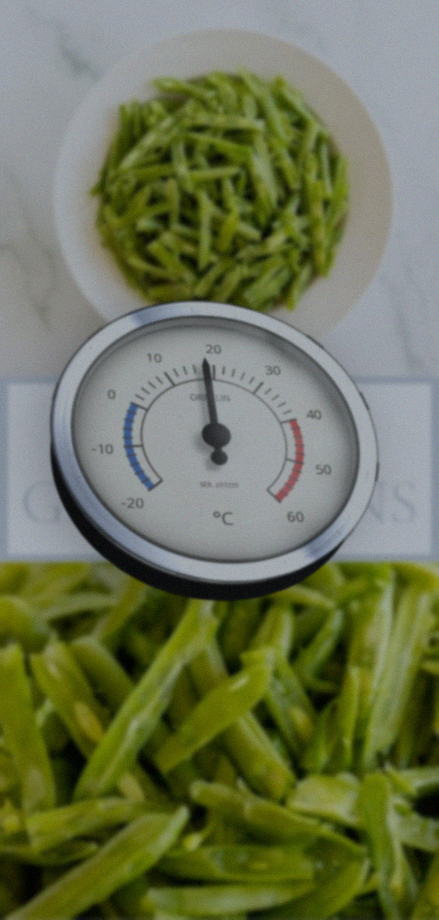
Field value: °C 18
